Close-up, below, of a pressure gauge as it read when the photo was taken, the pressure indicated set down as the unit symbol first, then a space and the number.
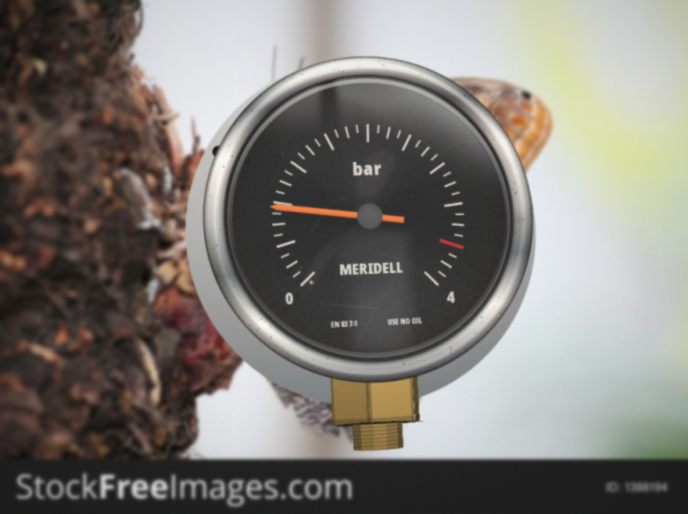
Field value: bar 0.75
